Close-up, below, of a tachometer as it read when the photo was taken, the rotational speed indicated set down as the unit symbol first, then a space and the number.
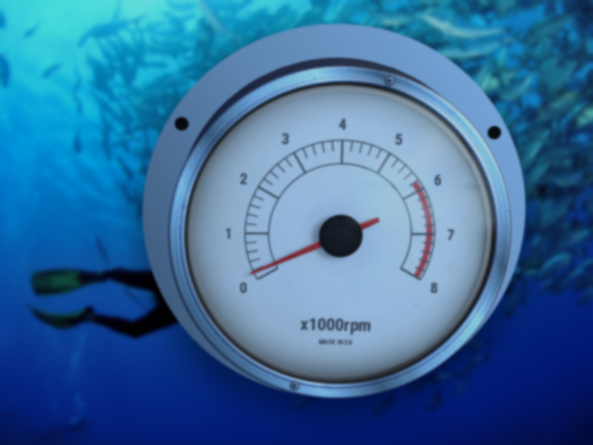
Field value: rpm 200
